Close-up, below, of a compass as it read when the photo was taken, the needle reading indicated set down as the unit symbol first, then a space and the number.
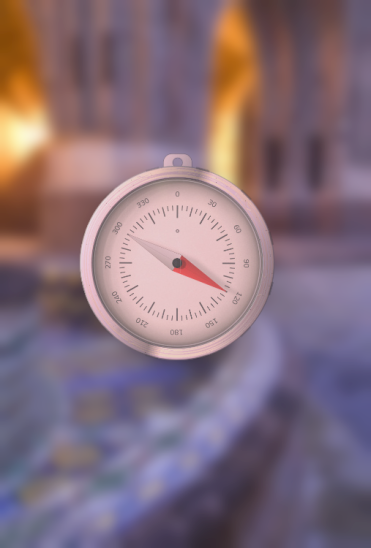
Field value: ° 120
